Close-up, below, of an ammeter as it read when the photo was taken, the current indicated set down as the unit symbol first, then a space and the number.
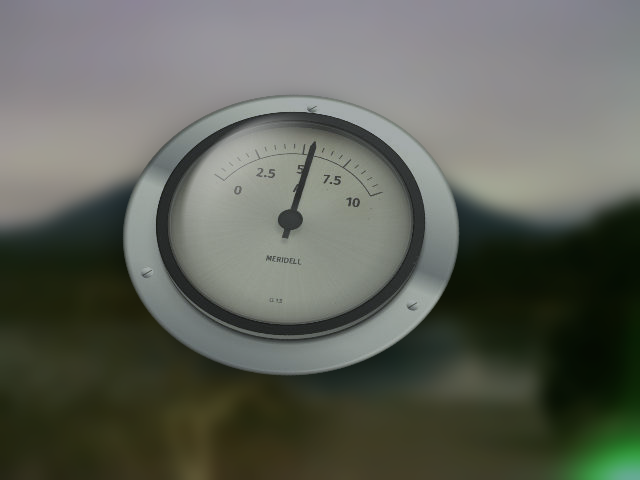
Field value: A 5.5
